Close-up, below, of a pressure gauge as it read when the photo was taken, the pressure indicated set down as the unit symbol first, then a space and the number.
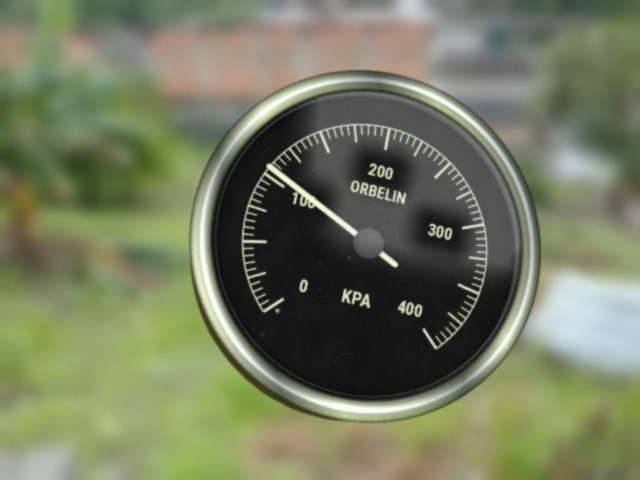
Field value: kPa 105
